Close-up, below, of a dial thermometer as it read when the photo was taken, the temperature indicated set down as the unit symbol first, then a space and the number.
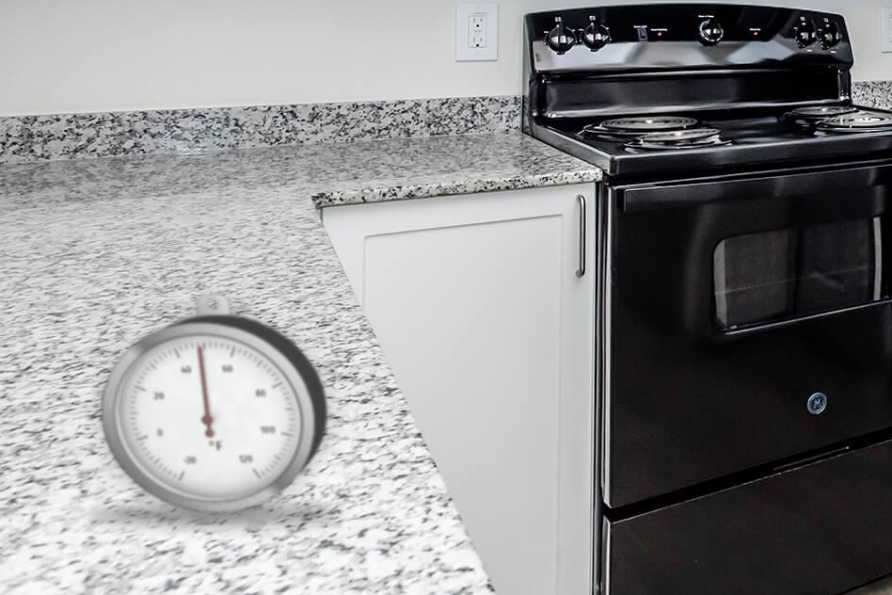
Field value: °F 50
